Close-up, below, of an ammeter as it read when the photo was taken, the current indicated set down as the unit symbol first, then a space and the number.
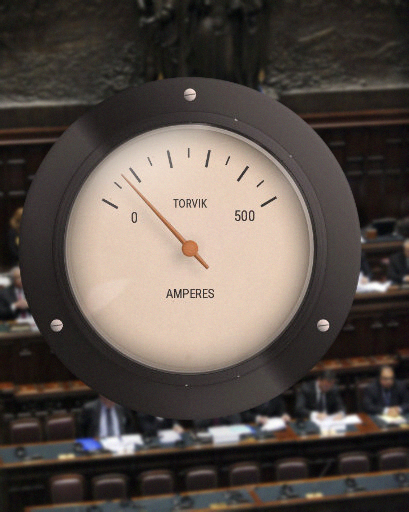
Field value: A 75
